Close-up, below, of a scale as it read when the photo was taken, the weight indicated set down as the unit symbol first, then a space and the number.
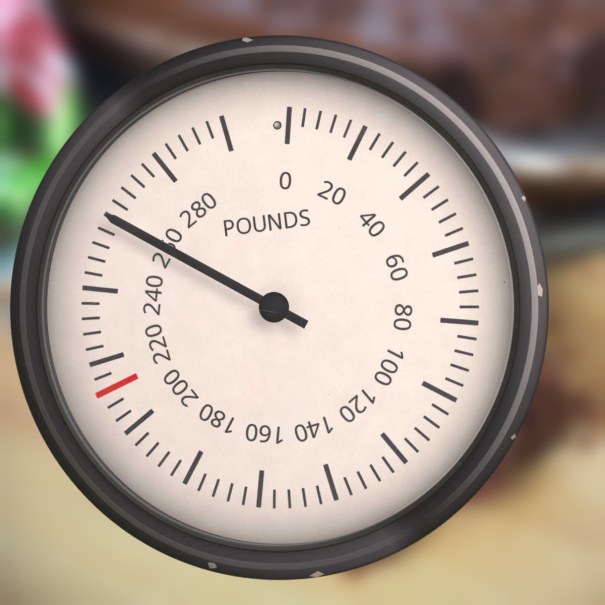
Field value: lb 260
